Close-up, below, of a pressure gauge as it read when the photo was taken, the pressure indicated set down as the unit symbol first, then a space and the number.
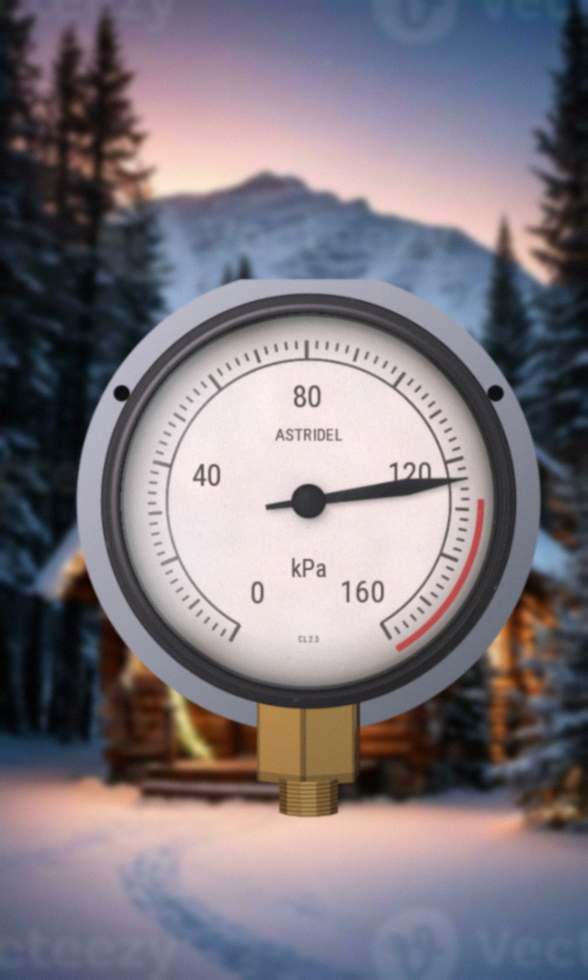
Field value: kPa 124
